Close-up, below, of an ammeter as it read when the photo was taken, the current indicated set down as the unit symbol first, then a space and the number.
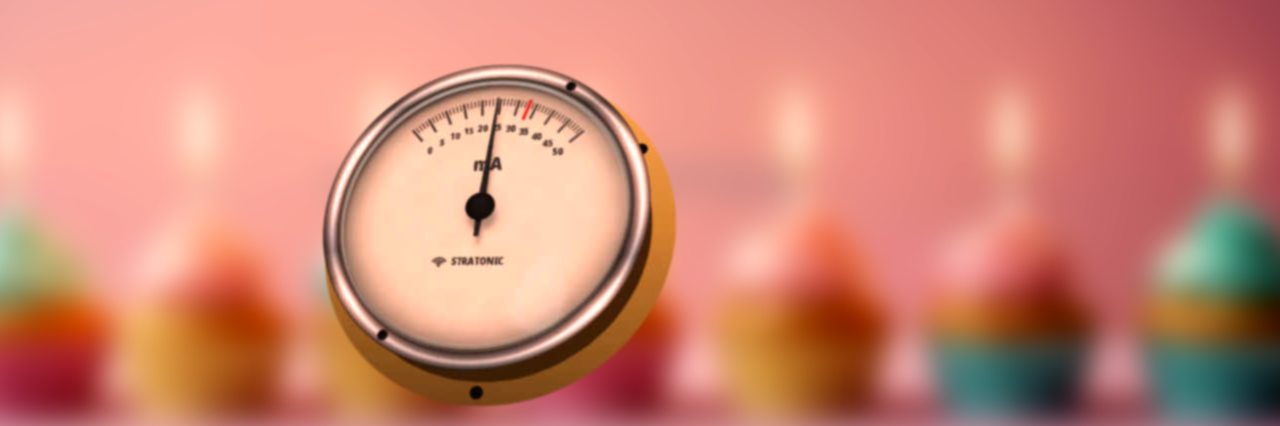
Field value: mA 25
